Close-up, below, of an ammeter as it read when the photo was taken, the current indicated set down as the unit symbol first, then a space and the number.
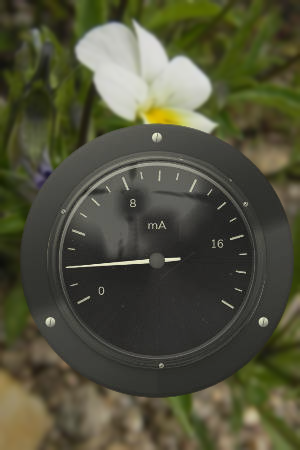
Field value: mA 2
